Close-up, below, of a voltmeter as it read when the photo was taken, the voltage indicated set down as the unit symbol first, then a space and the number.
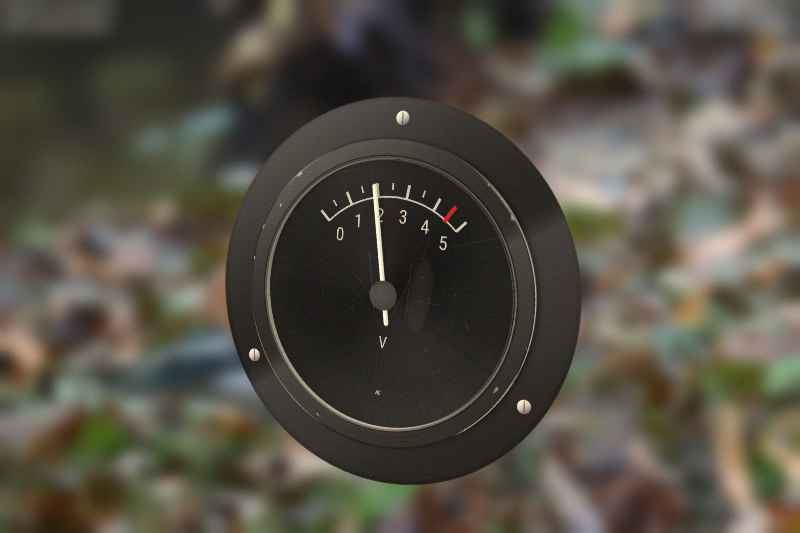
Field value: V 2
